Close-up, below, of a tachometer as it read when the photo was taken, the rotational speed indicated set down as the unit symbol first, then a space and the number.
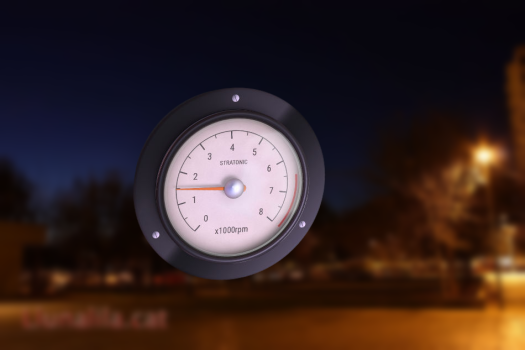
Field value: rpm 1500
